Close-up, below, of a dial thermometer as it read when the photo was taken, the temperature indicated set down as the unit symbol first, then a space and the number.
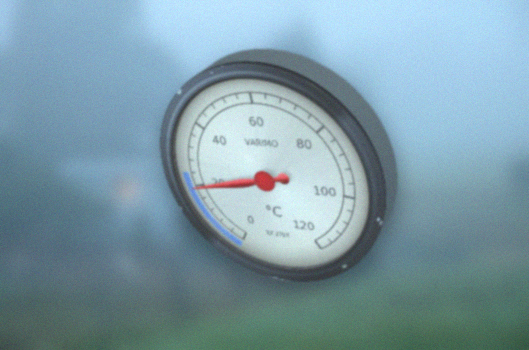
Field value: °C 20
